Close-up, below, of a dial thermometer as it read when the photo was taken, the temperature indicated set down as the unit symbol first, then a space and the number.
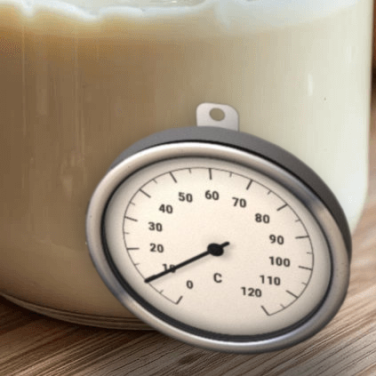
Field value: °C 10
